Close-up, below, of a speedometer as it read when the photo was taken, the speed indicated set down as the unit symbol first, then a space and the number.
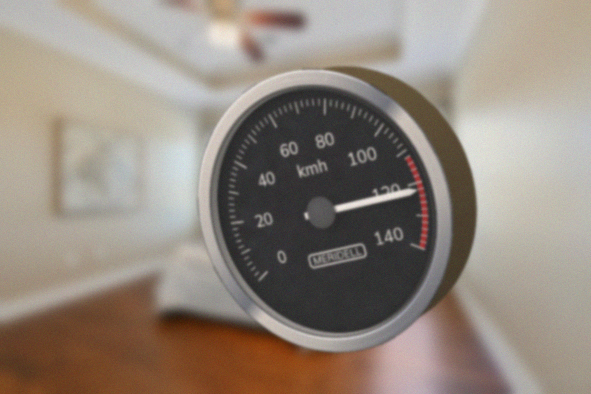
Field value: km/h 122
